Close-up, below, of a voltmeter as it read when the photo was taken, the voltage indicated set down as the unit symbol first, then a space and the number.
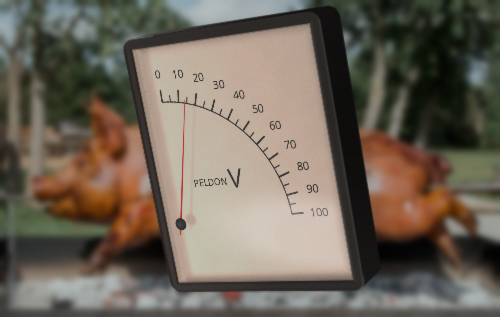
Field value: V 15
